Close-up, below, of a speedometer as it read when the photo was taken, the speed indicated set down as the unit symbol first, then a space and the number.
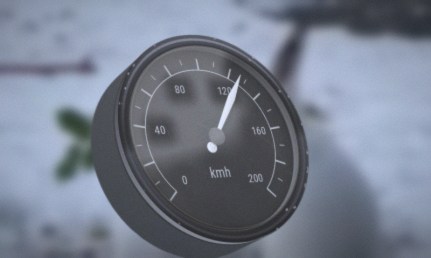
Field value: km/h 125
